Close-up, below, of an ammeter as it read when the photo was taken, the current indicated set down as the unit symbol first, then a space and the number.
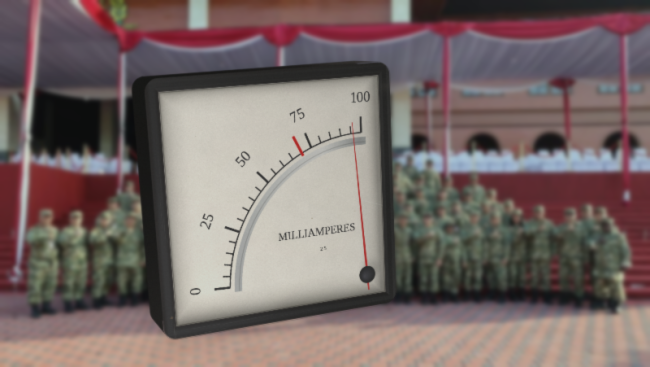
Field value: mA 95
